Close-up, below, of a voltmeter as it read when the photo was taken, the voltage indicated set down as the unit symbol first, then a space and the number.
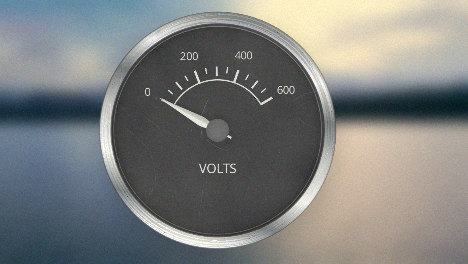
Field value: V 0
